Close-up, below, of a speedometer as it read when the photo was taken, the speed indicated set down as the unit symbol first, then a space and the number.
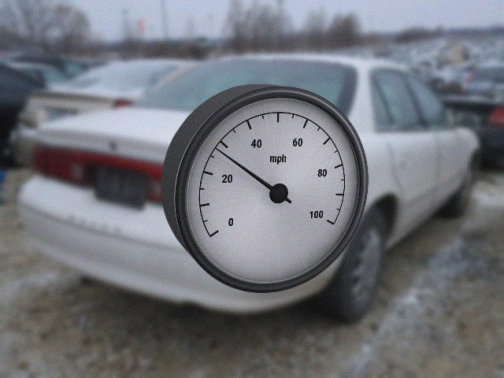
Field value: mph 27.5
